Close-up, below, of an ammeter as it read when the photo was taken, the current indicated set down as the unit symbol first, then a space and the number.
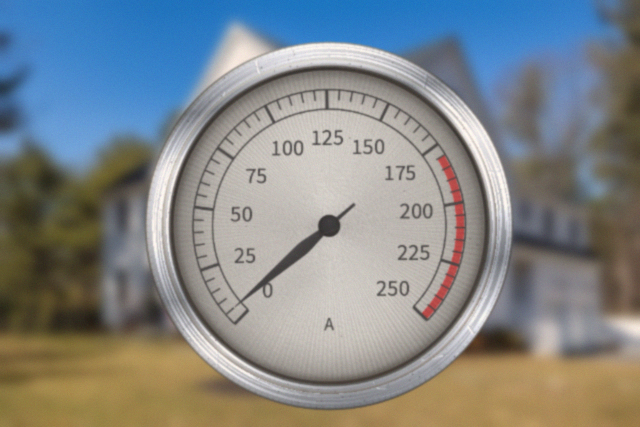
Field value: A 5
